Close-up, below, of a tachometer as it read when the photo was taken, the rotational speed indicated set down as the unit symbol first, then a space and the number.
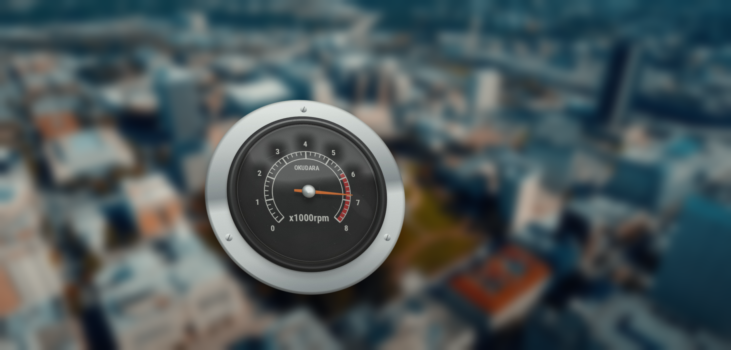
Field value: rpm 6800
